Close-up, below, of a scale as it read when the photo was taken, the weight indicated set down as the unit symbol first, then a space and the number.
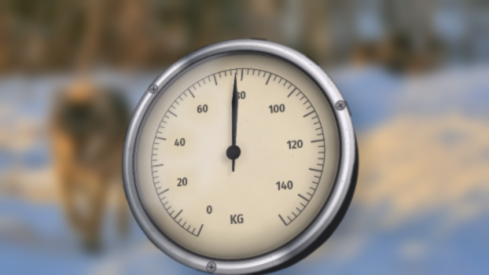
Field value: kg 78
